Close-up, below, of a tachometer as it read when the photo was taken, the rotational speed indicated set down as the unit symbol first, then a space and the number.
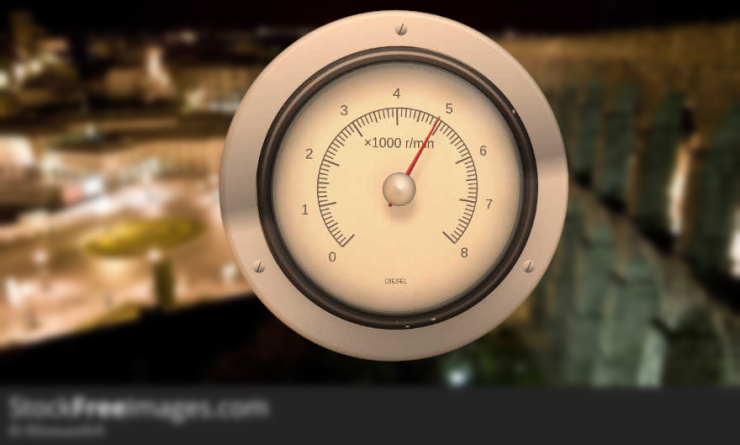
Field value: rpm 4900
